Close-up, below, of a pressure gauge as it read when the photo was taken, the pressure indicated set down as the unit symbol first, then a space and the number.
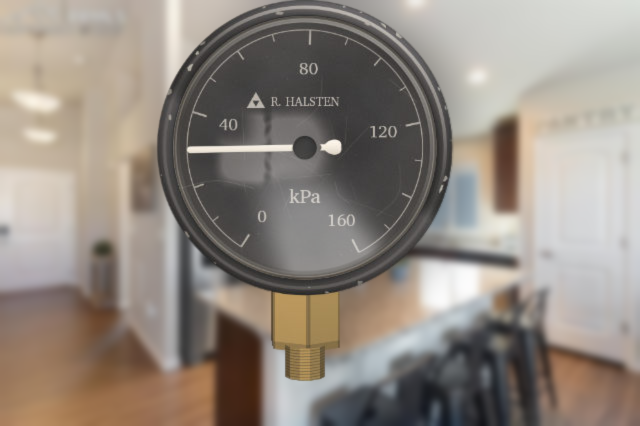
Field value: kPa 30
